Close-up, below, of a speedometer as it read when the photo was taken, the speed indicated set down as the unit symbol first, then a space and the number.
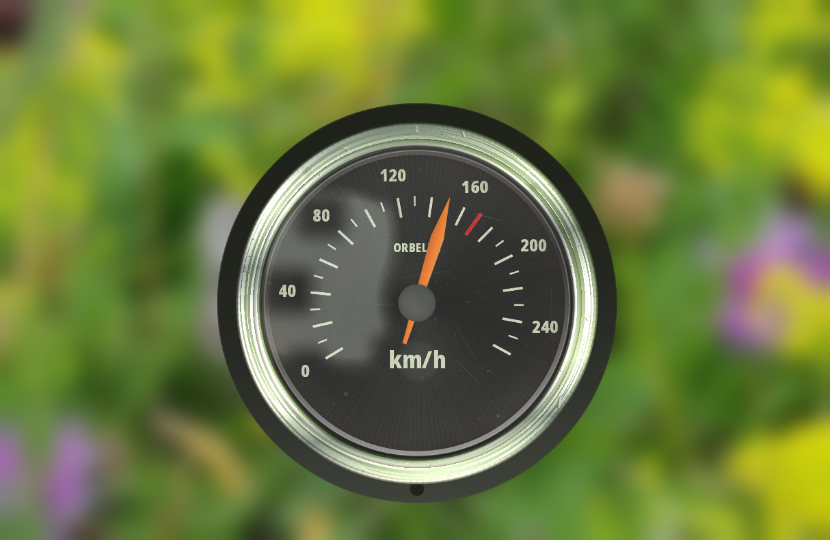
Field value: km/h 150
